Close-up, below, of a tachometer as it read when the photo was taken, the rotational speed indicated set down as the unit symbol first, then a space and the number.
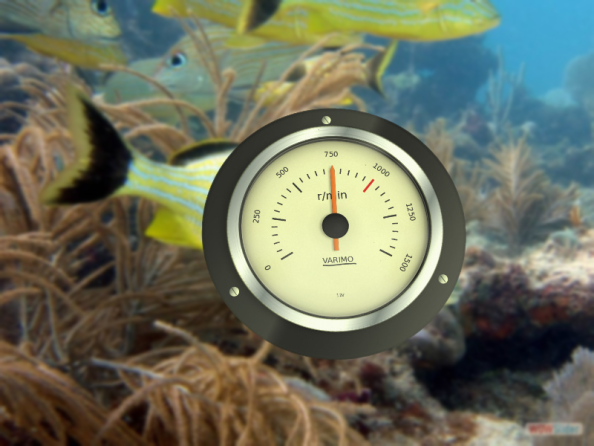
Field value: rpm 750
